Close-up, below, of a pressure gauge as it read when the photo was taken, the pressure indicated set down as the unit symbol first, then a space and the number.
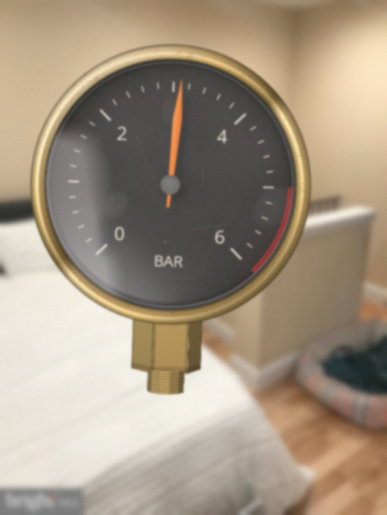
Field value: bar 3.1
